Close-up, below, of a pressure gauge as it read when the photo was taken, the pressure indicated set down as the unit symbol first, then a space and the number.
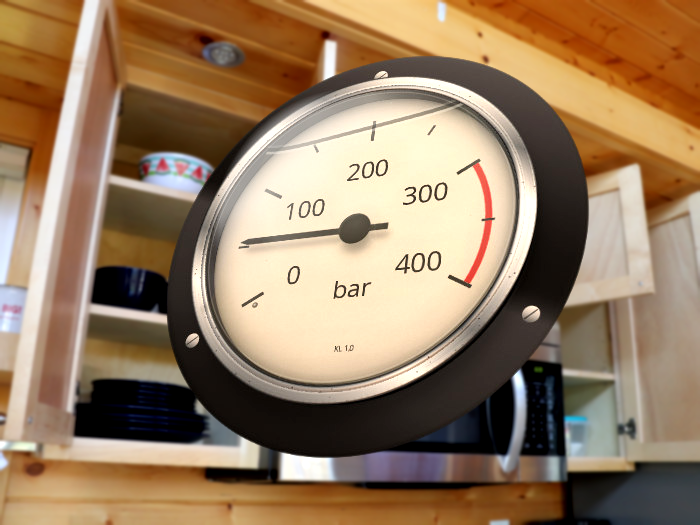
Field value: bar 50
